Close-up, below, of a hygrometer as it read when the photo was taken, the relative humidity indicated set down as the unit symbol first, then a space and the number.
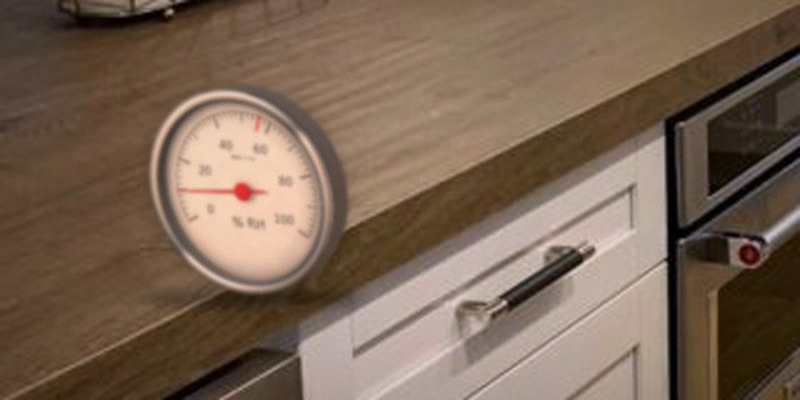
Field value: % 10
